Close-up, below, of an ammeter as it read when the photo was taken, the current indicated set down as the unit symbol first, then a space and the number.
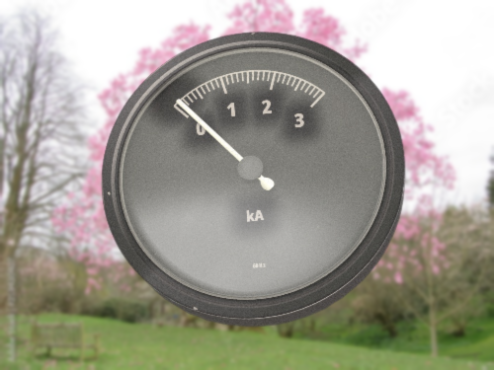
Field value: kA 0.1
